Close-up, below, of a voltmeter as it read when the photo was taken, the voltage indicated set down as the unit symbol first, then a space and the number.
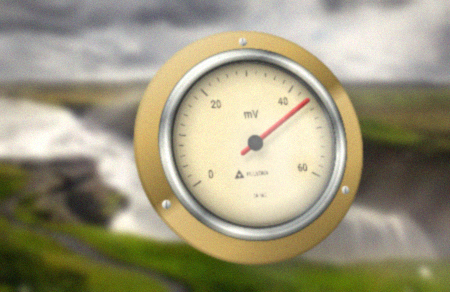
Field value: mV 44
